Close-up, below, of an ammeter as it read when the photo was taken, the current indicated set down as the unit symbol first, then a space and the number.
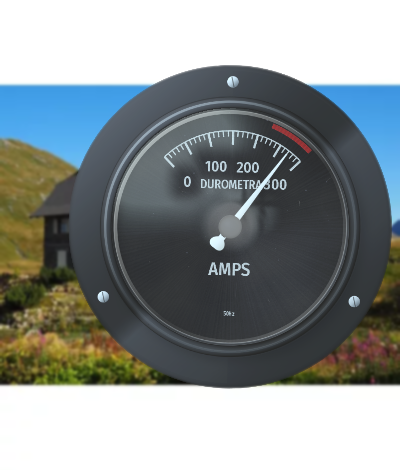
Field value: A 270
